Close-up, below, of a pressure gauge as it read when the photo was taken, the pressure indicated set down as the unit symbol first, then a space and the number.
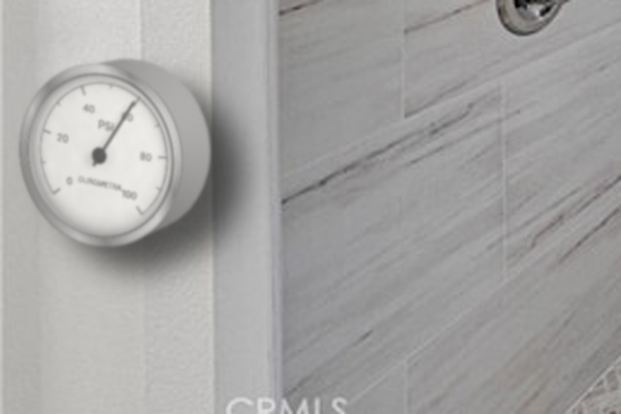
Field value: psi 60
